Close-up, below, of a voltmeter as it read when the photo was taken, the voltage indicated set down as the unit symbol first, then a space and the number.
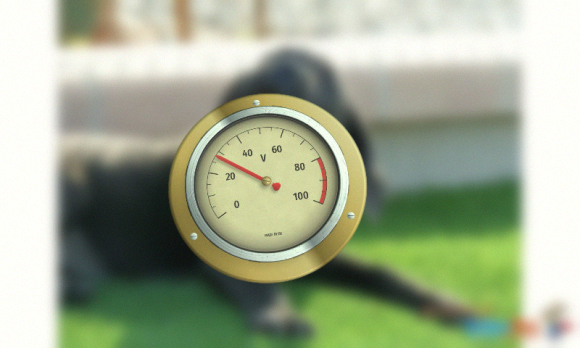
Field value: V 27.5
